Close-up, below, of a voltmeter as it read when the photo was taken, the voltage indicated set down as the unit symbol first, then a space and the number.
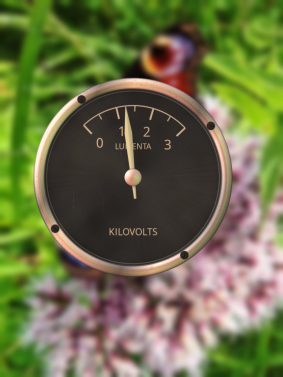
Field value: kV 1.25
